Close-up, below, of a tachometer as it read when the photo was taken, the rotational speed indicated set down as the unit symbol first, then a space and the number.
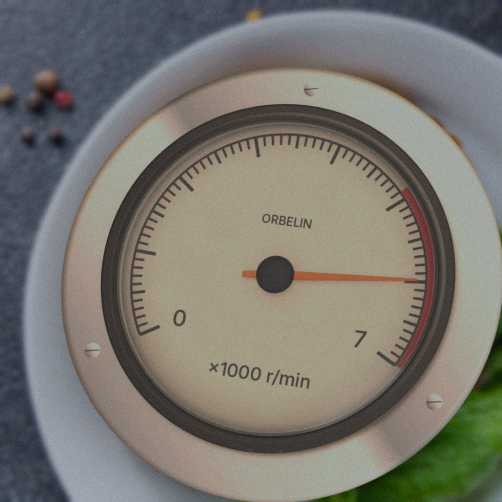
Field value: rpm 6000
